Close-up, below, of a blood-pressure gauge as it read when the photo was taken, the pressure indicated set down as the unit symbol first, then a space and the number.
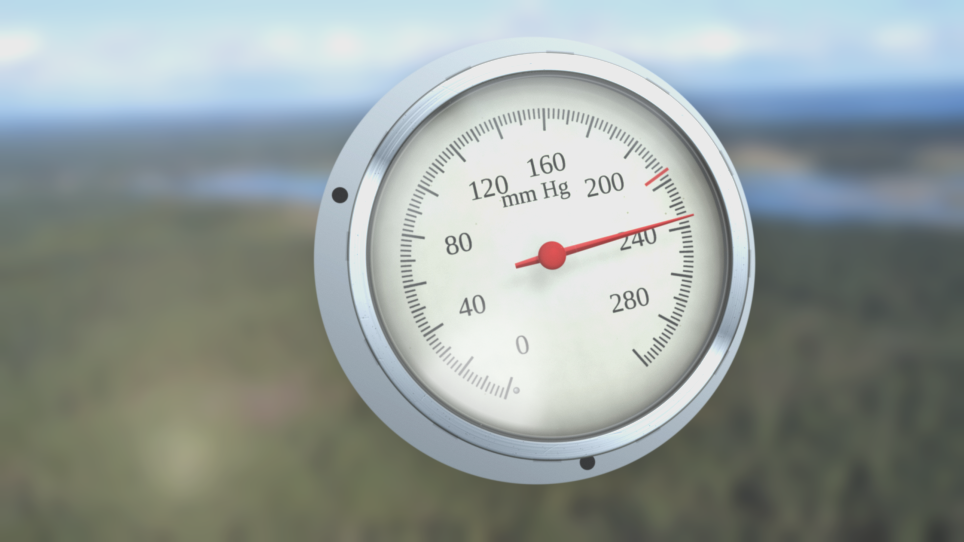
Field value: mmHg 236
